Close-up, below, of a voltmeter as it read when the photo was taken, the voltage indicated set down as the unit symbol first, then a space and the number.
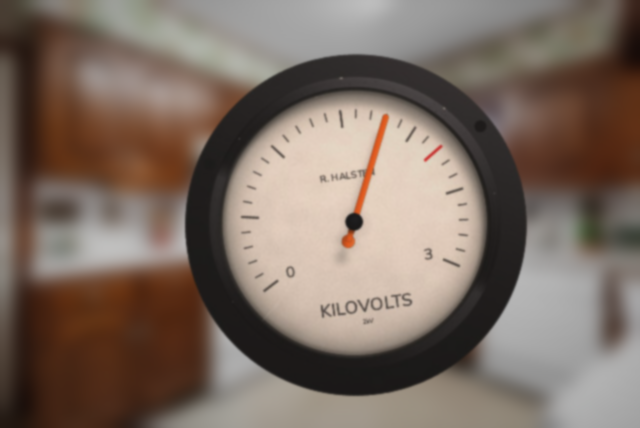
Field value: kV 1.8
